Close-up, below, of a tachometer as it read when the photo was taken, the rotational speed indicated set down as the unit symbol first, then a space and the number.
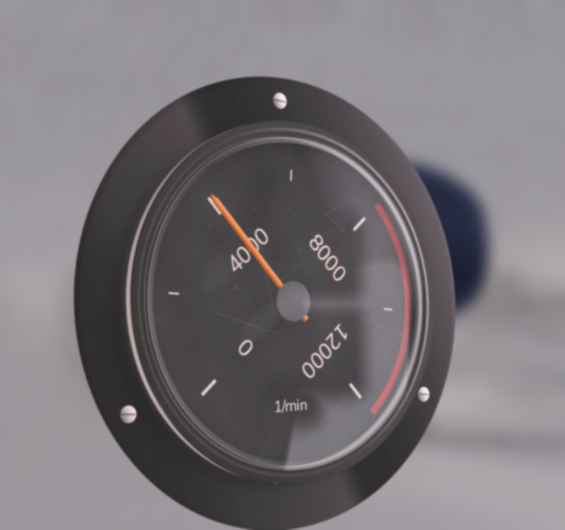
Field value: rpm 4000
